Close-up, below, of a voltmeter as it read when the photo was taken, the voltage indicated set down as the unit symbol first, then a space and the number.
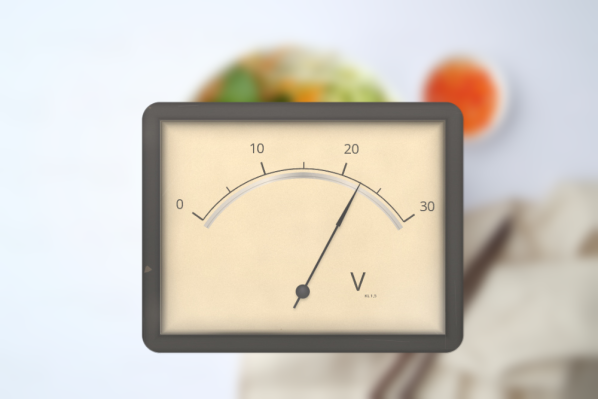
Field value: V 22.5
